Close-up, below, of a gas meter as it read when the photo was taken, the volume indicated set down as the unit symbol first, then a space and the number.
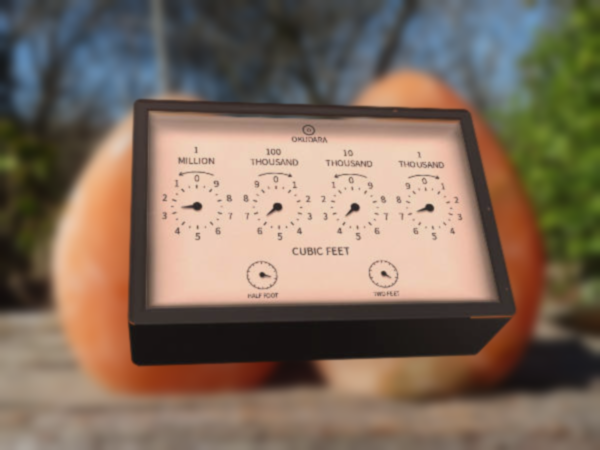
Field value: ft³ 263700
